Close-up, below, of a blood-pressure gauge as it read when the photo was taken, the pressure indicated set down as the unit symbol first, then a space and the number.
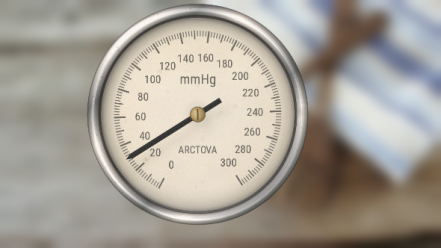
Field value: mmHg 30
